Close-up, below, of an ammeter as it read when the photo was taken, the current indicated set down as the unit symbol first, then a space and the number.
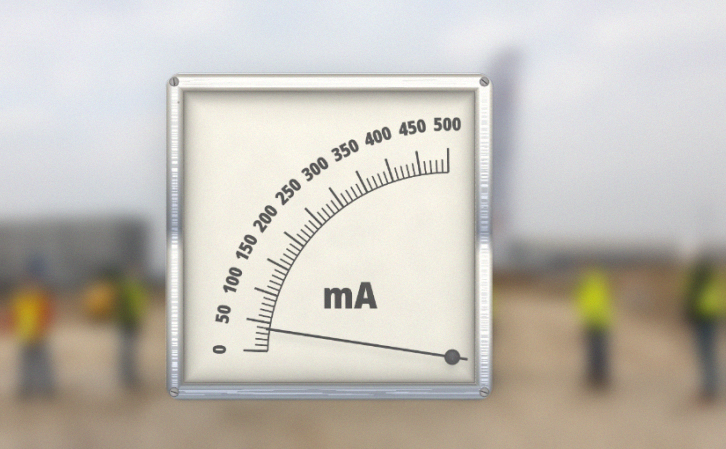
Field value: mA 40
